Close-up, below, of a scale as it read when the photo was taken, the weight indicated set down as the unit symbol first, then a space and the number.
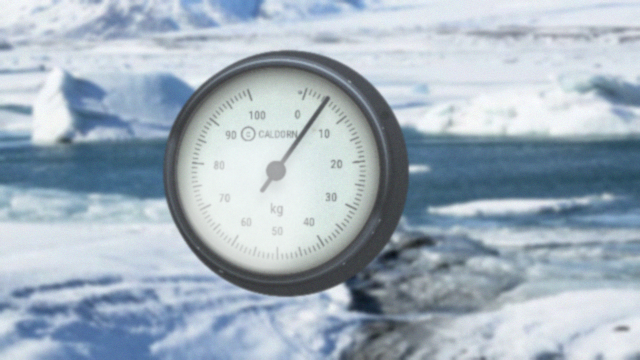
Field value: kg 5
